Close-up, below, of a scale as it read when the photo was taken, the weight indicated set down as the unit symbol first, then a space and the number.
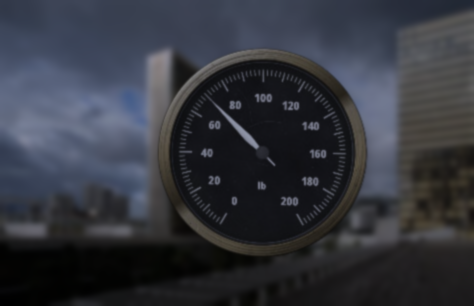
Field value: lb 70
